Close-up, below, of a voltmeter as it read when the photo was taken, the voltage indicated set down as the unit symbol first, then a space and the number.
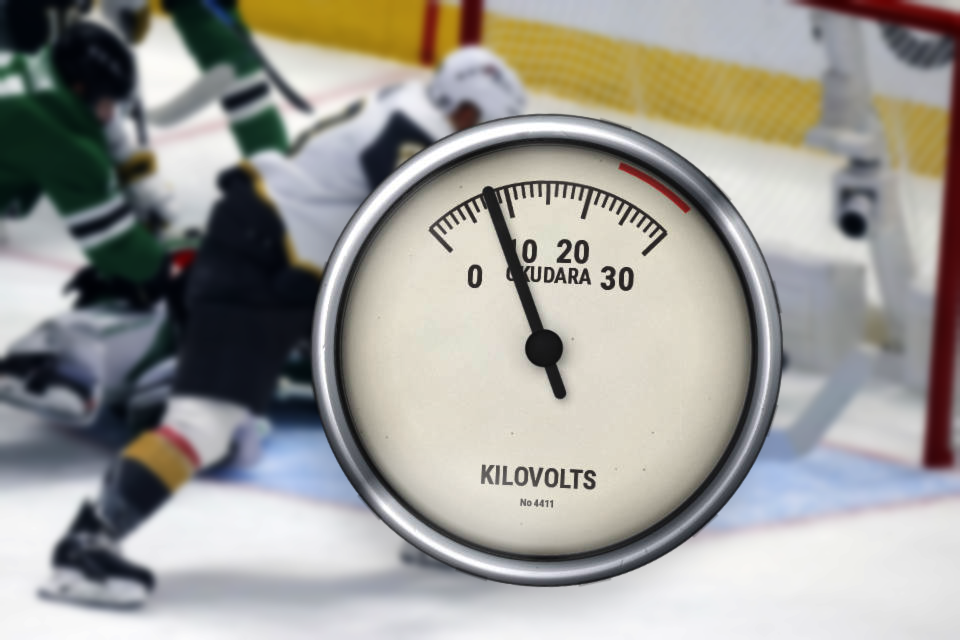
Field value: kV 8
